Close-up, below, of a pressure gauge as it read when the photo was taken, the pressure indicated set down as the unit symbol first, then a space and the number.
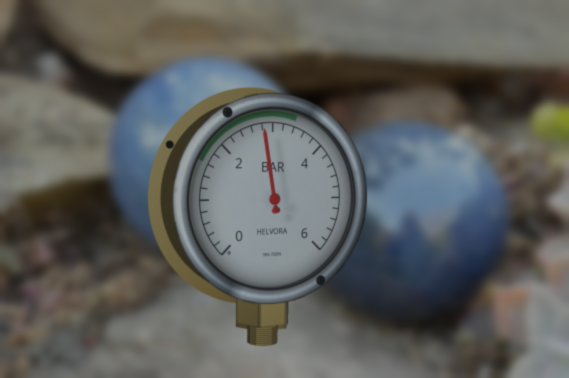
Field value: bar 2.8
